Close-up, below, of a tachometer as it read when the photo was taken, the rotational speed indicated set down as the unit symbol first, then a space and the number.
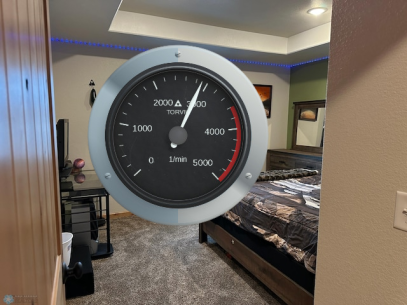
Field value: rpm 2900
